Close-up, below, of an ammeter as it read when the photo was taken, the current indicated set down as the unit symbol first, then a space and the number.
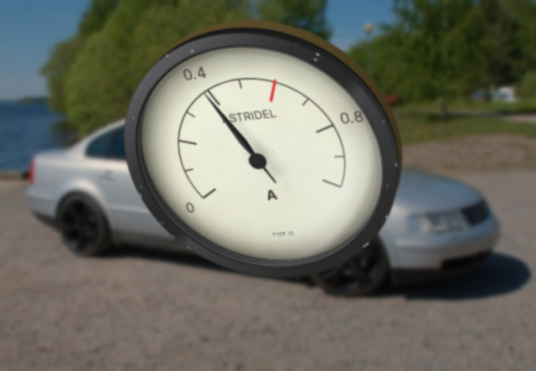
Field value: A 0.4
